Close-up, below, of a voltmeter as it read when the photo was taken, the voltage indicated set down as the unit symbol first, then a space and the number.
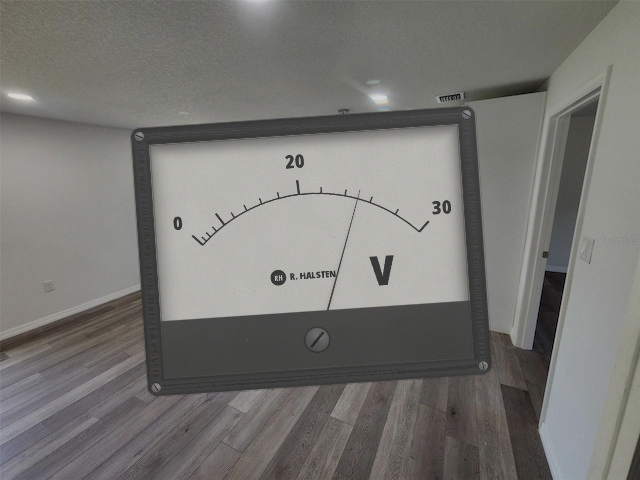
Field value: V 25
